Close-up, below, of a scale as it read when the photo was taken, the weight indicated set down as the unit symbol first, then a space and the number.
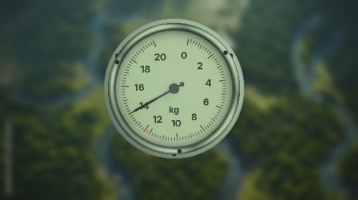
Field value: kg 14
